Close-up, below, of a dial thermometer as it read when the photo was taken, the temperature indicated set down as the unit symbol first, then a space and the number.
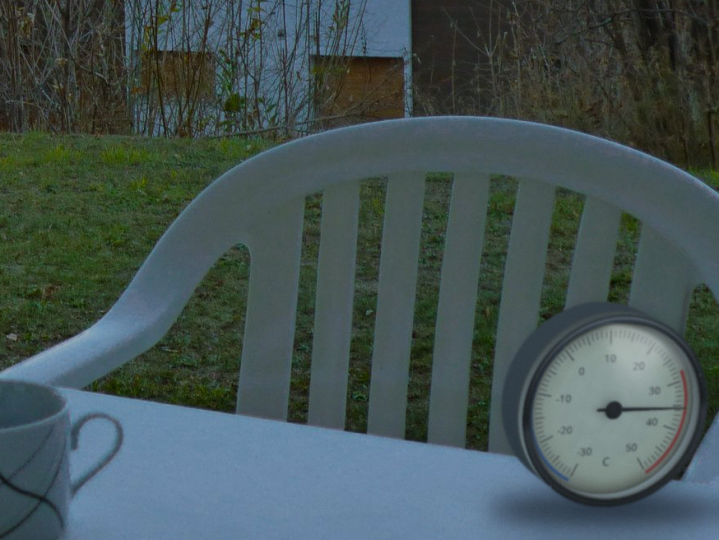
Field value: °C 35
